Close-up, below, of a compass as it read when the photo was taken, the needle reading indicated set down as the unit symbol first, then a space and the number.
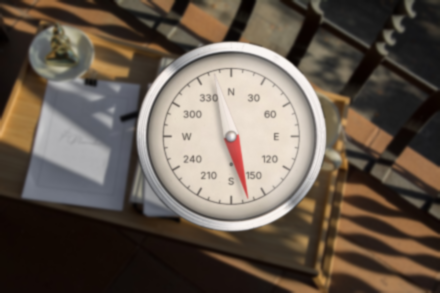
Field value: ° 165
